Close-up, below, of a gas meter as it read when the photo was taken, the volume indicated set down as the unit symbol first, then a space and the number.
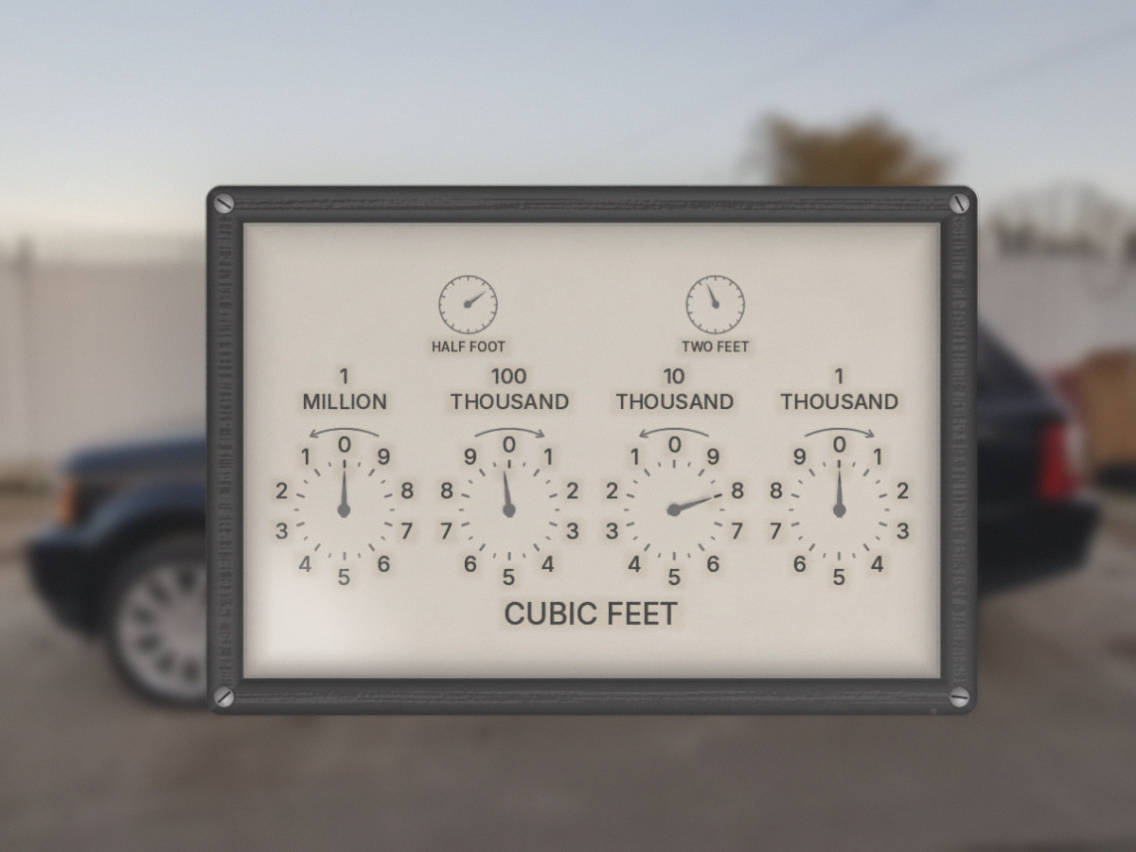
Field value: ft³ 998000
